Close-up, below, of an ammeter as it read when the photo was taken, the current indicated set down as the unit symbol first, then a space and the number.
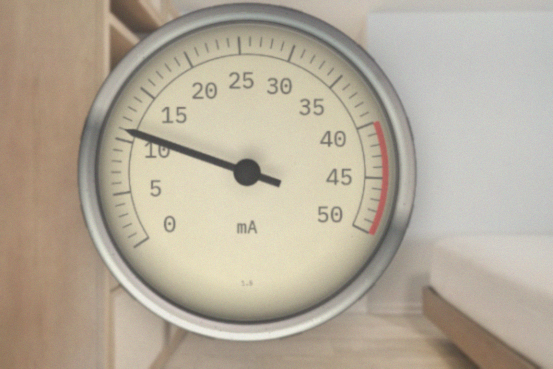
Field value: mA 11
